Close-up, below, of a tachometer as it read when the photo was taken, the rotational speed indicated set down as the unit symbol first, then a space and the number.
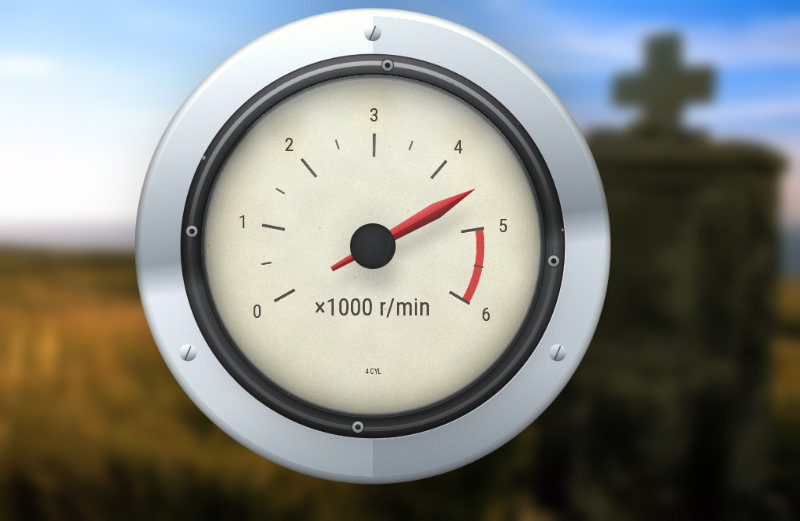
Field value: rpm 4500
